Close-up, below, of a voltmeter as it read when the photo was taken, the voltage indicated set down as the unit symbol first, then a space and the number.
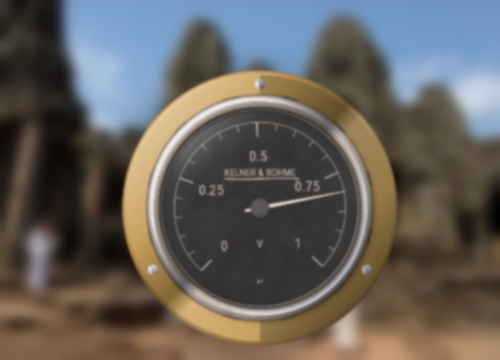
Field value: V 0.8
